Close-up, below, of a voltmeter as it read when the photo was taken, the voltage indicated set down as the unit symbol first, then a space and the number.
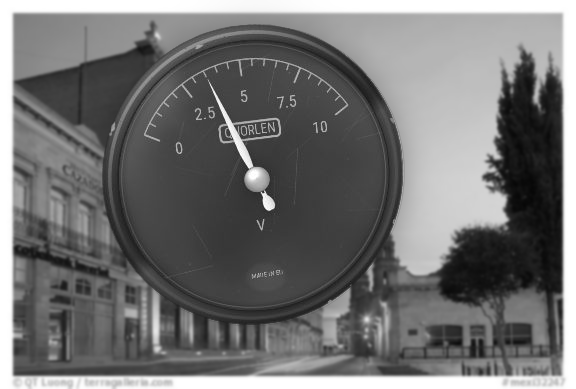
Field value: V 3.5
